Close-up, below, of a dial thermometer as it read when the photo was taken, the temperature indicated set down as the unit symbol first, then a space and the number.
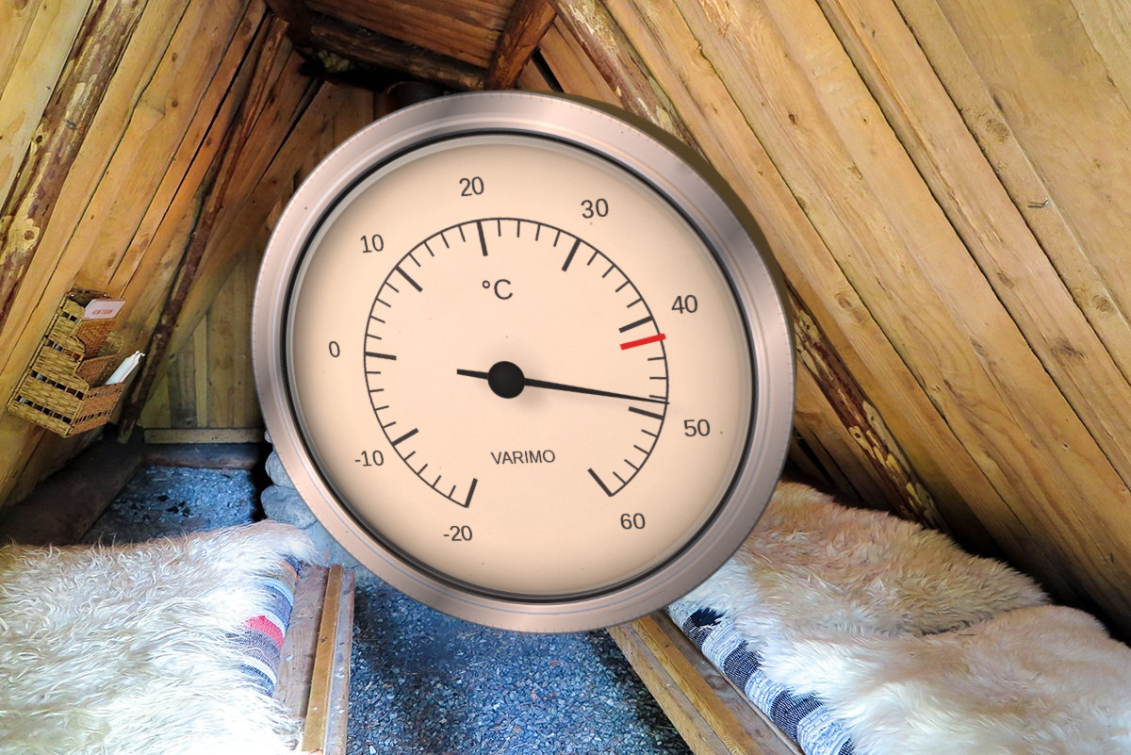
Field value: °C 48
